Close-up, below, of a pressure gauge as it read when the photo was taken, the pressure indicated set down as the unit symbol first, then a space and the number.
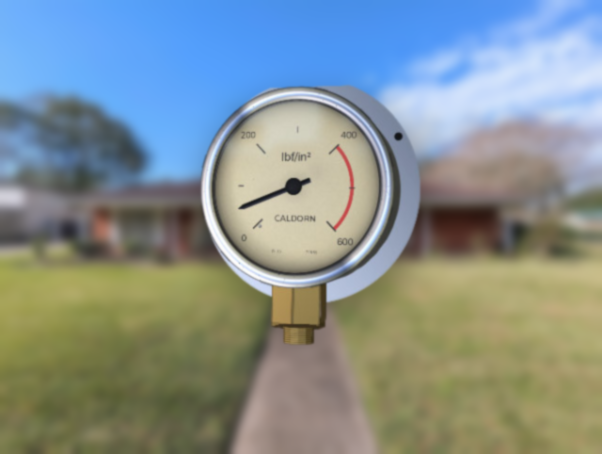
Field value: psi 50
